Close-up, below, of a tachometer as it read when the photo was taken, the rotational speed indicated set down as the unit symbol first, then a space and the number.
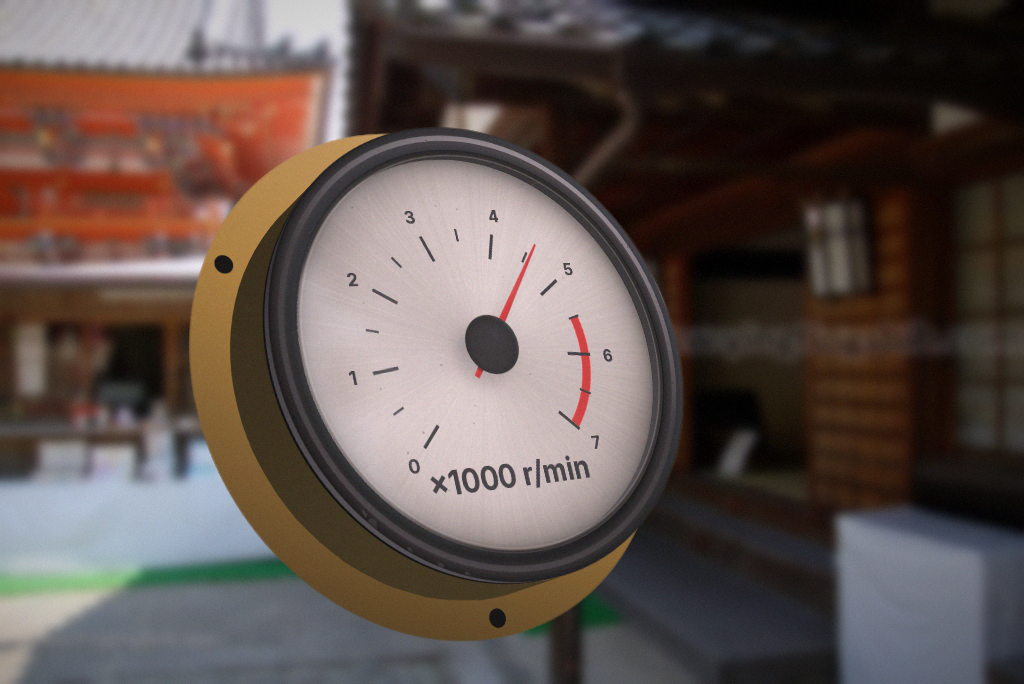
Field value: rpm 4500
